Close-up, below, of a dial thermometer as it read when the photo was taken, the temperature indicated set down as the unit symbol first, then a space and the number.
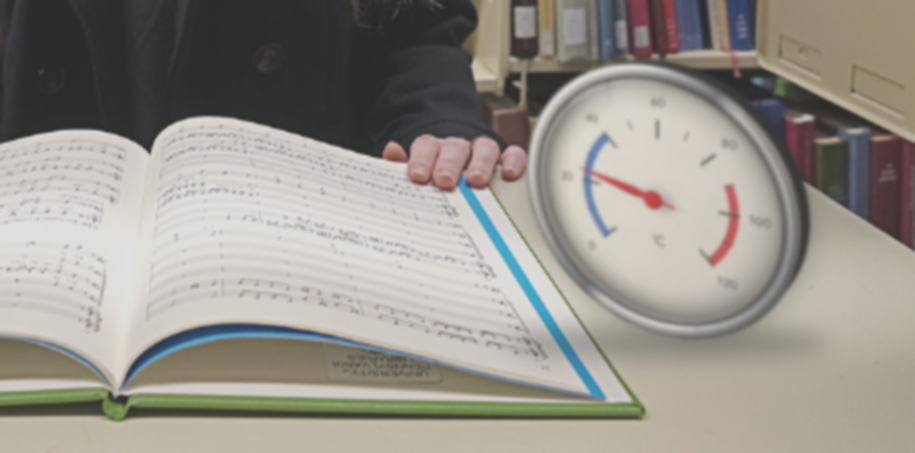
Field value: °C 25
